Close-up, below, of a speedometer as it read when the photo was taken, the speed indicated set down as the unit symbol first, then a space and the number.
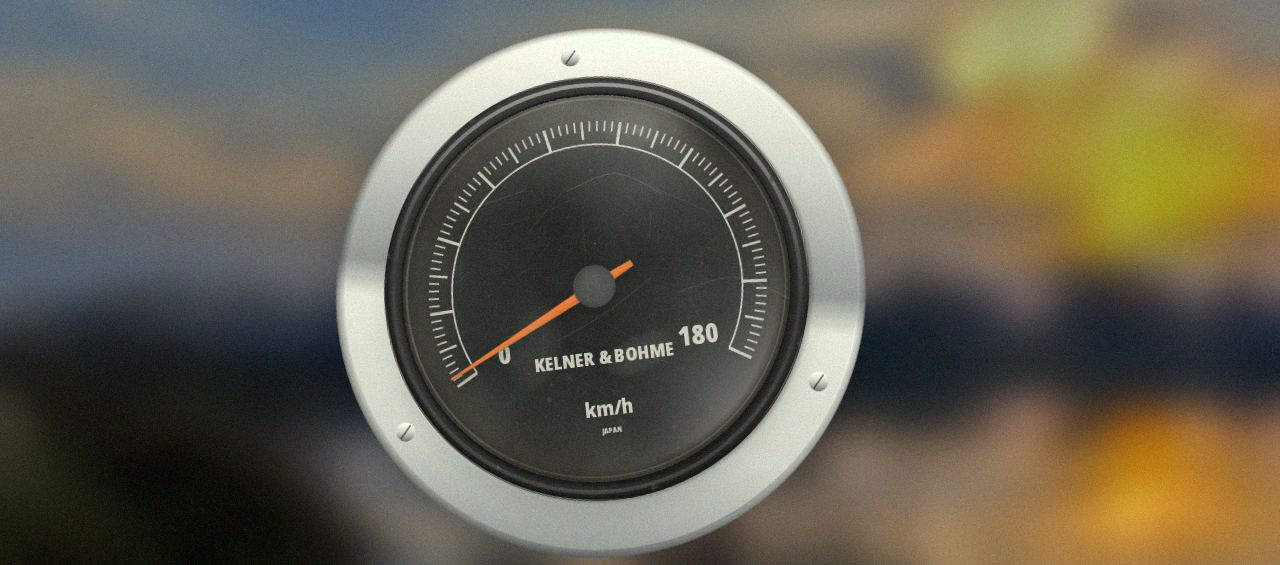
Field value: km/h 2
